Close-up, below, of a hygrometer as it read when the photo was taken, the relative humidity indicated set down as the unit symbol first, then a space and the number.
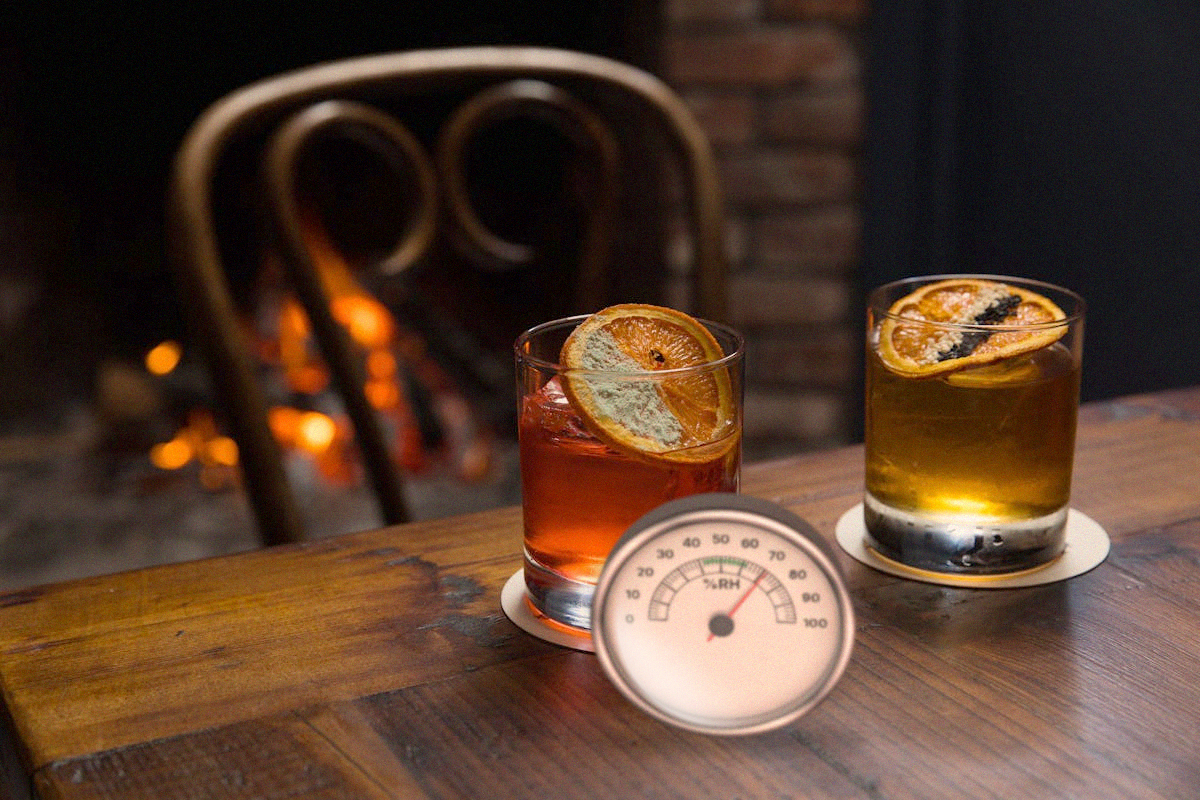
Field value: % 70
